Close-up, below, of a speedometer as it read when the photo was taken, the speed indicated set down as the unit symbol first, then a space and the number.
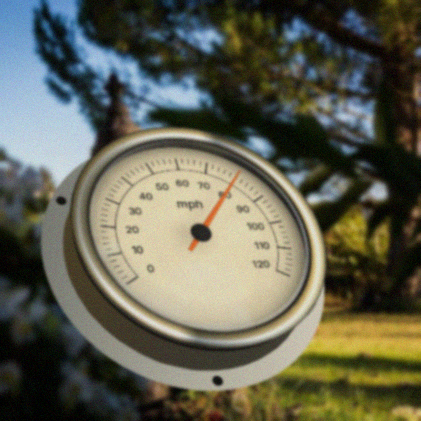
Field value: mph 80
